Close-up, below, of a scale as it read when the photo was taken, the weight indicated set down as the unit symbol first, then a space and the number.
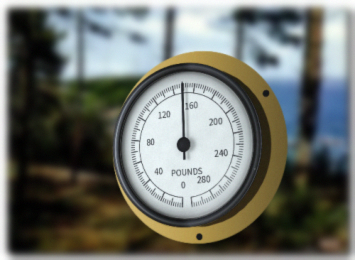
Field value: lb 150
